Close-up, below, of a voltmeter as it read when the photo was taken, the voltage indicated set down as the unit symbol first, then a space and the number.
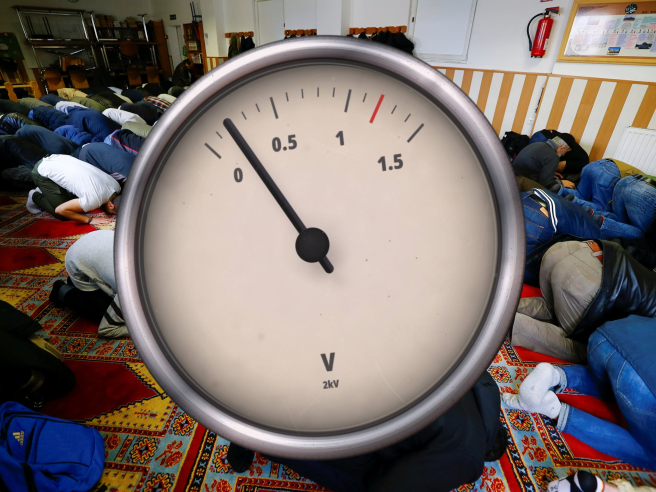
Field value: V 0.2
